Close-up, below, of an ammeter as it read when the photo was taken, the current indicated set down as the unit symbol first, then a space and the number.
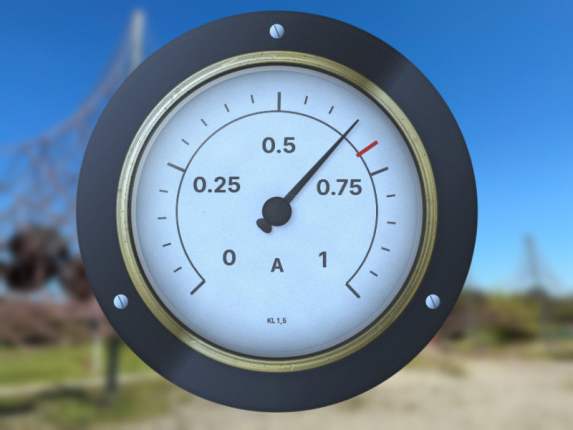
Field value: A 0.65
